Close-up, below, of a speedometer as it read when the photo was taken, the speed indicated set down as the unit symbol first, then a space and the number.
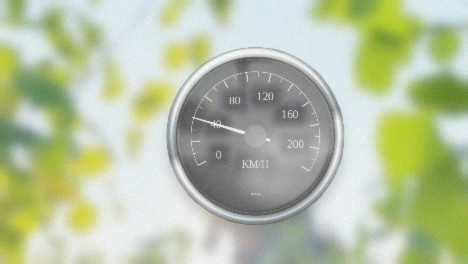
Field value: km/h 40
